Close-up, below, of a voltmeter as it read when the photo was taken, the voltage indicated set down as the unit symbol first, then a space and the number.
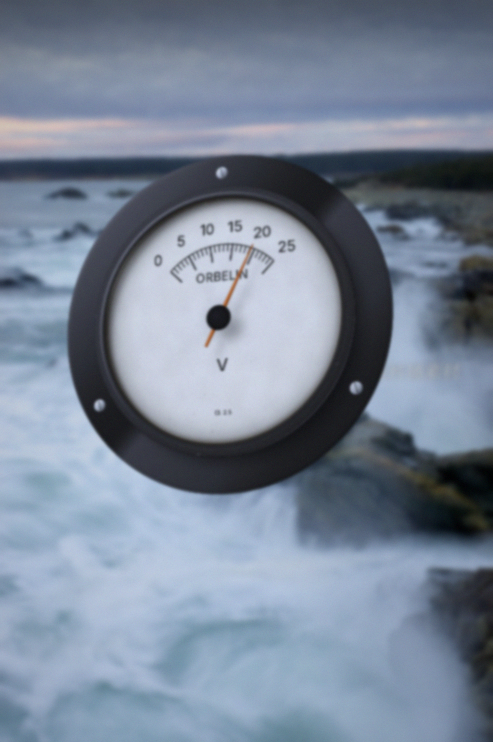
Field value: V 20
